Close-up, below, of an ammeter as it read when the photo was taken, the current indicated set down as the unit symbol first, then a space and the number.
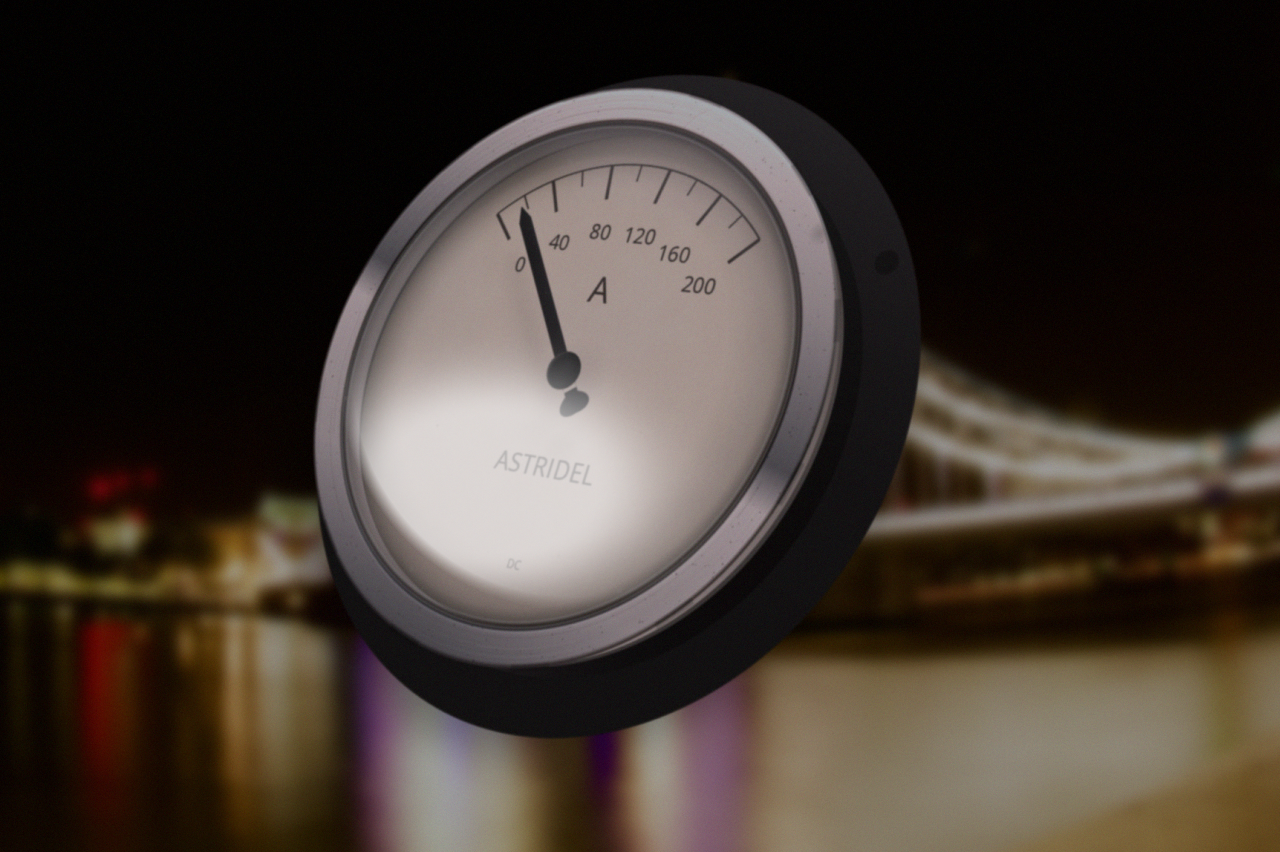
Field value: A 20
